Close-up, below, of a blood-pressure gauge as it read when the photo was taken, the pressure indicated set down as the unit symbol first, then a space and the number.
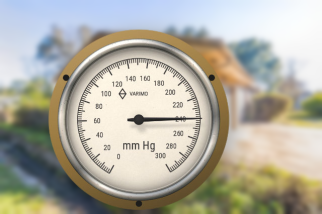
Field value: mmHg 240
